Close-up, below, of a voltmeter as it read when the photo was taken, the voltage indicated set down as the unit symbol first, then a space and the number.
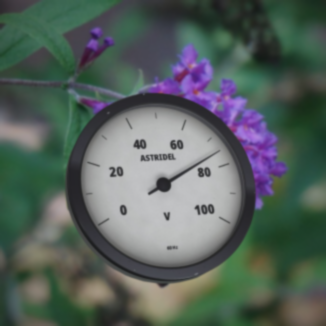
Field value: V 75
